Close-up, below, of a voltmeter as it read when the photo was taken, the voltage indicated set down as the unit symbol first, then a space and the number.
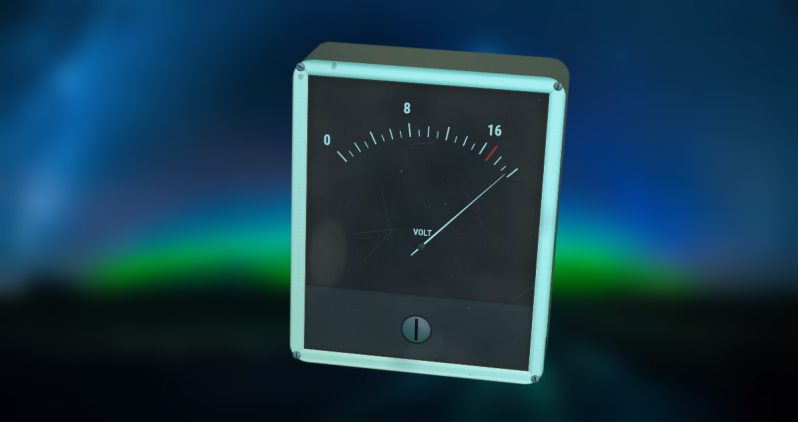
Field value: V 19.5
